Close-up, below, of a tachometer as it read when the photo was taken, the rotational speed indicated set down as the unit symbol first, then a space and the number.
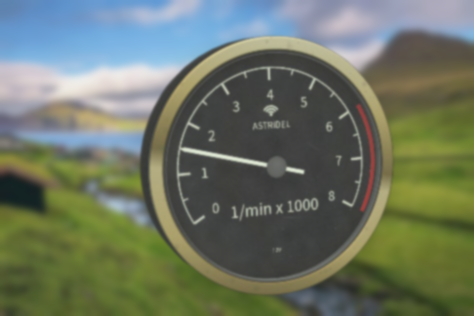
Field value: rpm 1500
